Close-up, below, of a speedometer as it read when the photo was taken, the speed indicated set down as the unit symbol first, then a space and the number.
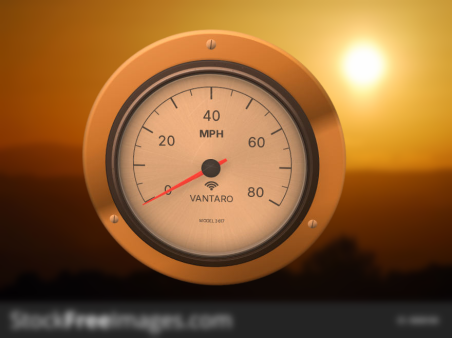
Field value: mph 0
